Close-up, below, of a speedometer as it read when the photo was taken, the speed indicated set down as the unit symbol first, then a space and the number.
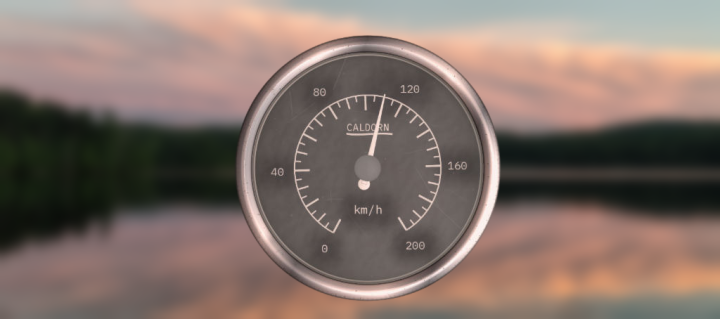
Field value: km/h 110
